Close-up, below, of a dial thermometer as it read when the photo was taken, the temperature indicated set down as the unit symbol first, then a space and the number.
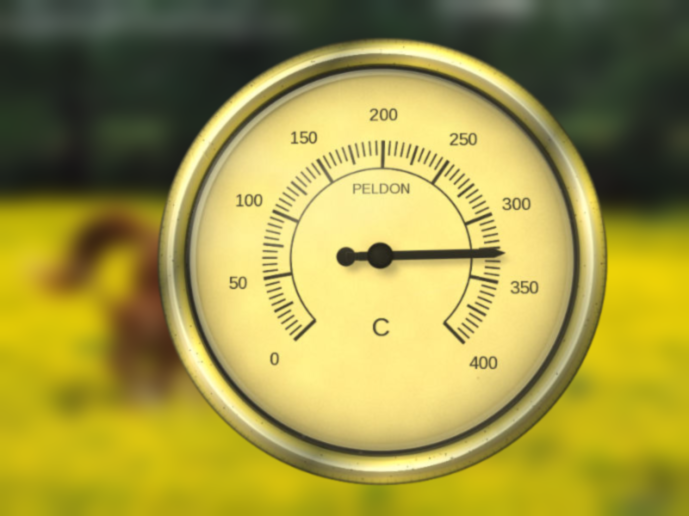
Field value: °C 330
